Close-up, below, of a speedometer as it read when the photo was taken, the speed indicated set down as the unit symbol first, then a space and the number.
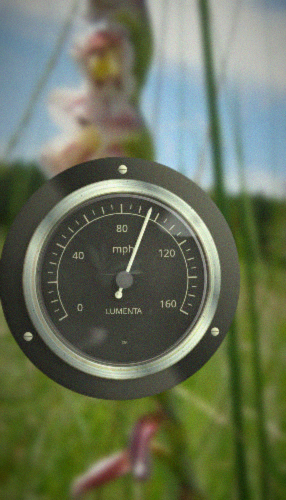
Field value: mph 95
